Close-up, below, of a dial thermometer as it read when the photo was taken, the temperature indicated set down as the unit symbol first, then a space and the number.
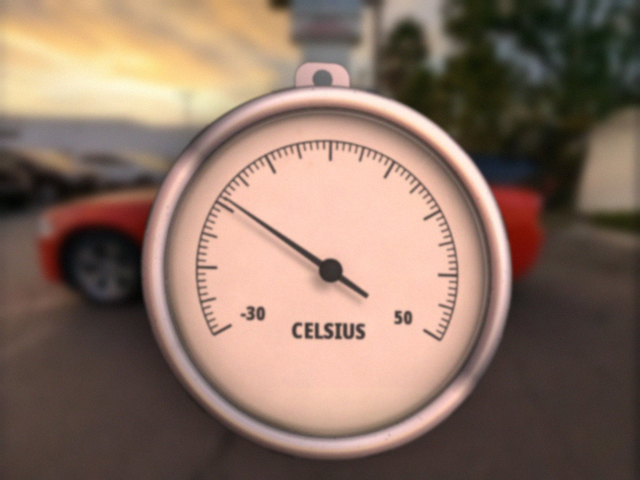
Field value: °C -9
